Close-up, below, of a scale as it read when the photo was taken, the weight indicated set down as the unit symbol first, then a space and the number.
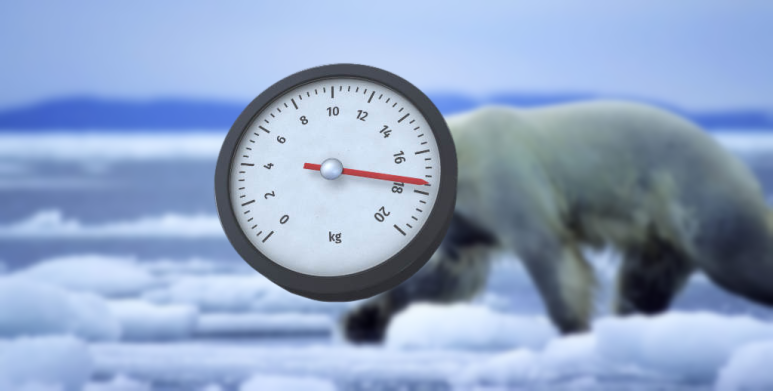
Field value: kg 17.6
